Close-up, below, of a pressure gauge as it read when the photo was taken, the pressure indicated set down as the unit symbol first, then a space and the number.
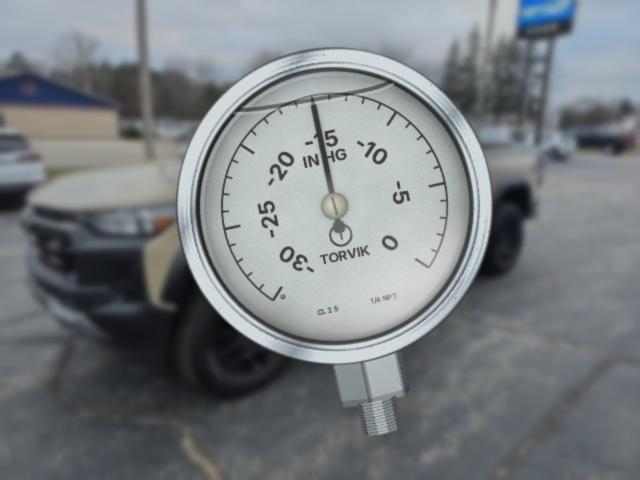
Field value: inHg -15
